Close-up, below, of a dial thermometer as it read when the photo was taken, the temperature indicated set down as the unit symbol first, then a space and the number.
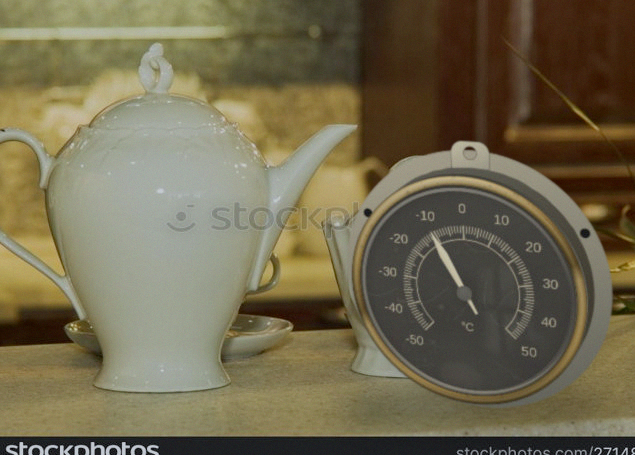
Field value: °C -10
